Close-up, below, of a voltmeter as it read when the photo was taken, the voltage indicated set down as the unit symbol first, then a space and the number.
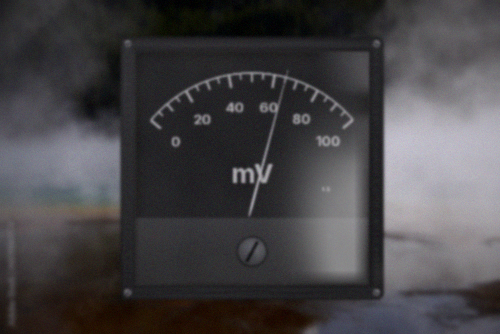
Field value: mV 65
